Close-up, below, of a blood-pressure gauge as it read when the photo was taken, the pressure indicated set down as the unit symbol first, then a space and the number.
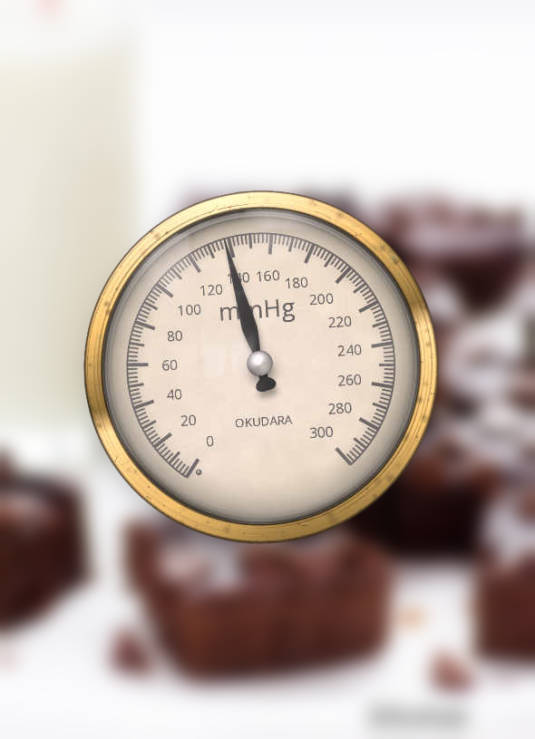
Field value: mmHg 138
